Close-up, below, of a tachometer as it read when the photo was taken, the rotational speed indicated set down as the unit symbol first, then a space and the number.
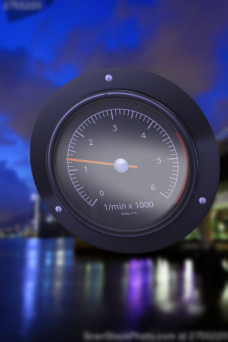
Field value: rpm 1300
